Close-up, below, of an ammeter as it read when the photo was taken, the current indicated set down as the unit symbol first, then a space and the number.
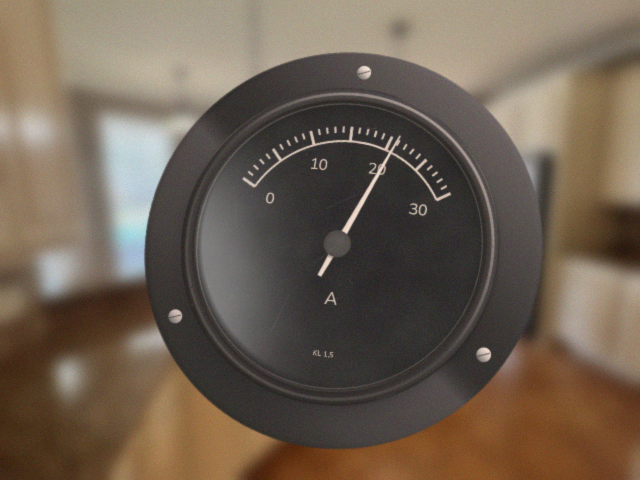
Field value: A 21
